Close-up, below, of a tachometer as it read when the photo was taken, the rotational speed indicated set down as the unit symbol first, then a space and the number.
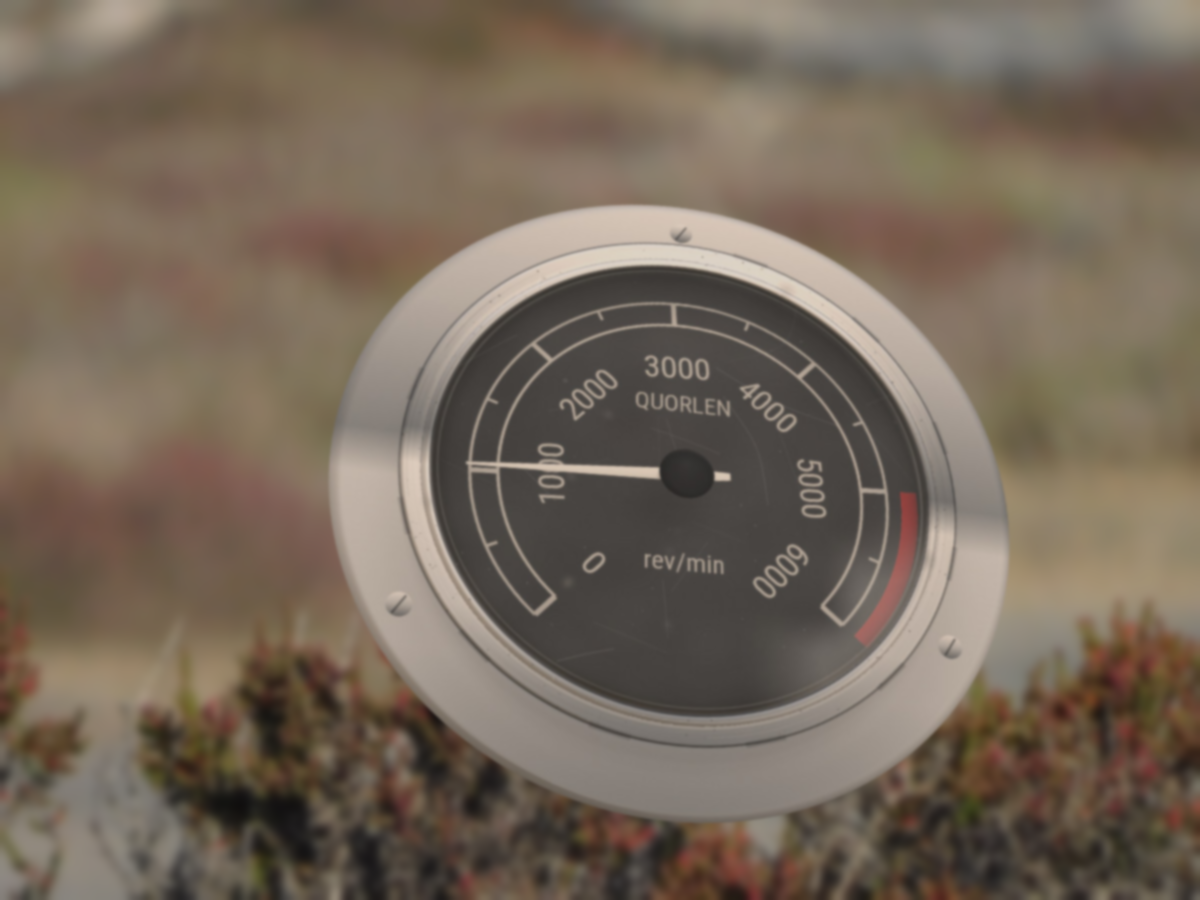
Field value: rpm 1000
